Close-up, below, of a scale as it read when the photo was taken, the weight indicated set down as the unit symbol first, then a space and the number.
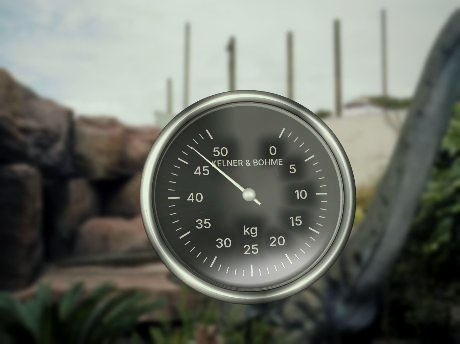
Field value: kg 47
